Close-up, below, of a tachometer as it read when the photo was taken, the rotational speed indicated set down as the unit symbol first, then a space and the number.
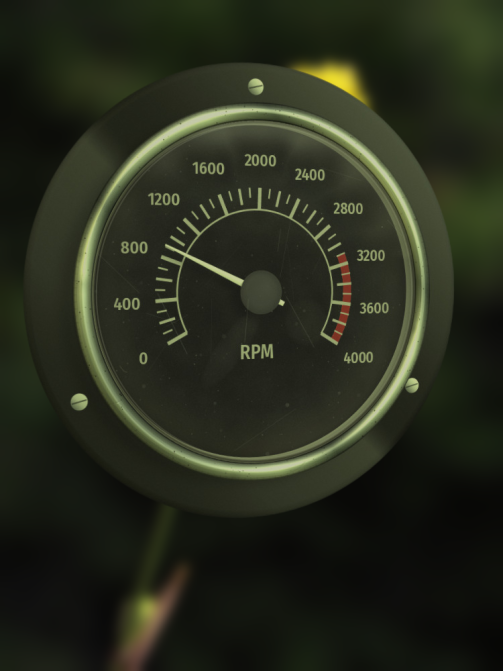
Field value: rpm 900
